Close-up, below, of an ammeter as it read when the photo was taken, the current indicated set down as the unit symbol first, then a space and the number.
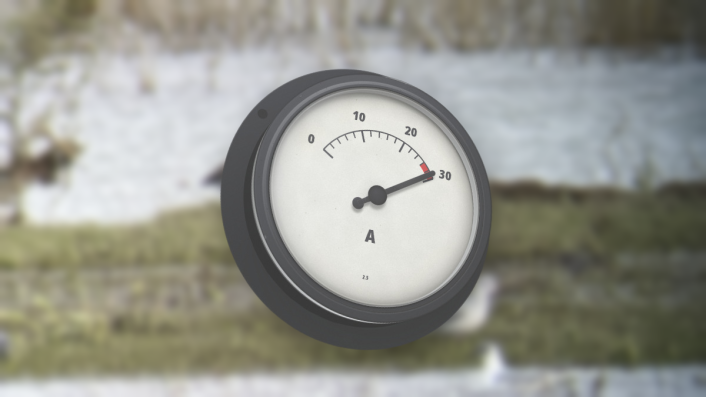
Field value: A 29
